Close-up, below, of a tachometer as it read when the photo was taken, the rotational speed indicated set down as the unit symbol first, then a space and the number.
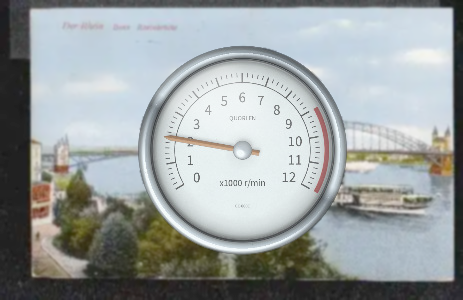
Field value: rpm 2000
